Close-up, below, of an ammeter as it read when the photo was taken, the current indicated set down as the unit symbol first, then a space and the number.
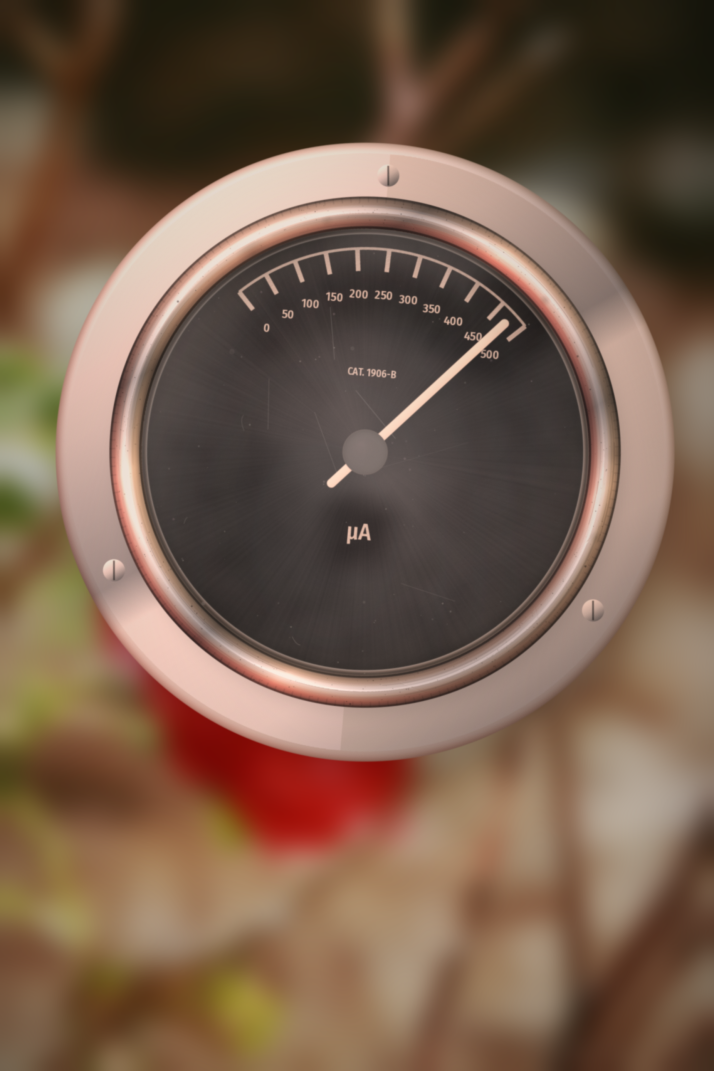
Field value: µA 475
